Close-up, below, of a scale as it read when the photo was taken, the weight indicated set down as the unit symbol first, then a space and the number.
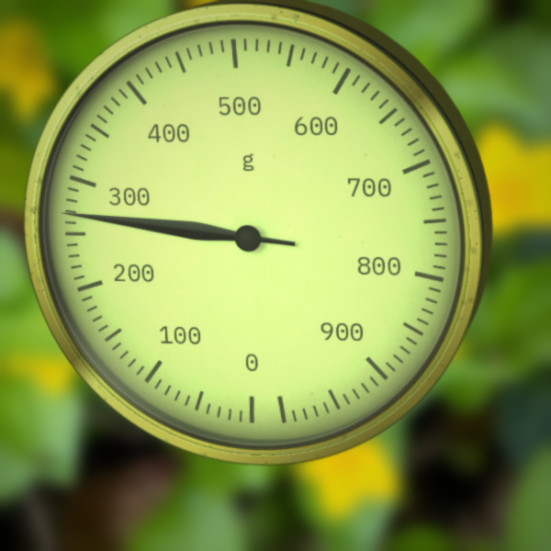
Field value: g 270
